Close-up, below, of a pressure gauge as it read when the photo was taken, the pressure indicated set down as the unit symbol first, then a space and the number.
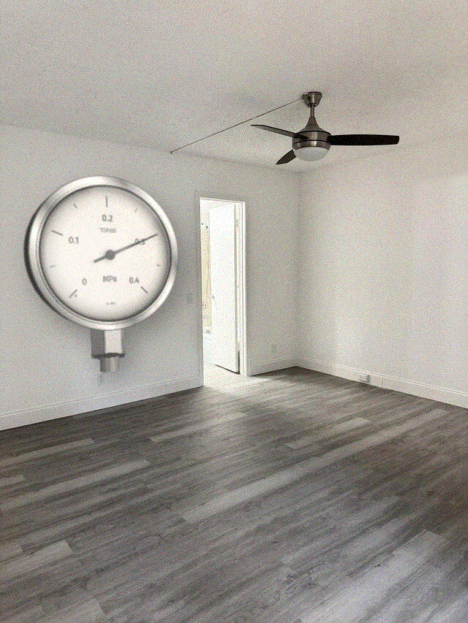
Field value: MPa 0.3
